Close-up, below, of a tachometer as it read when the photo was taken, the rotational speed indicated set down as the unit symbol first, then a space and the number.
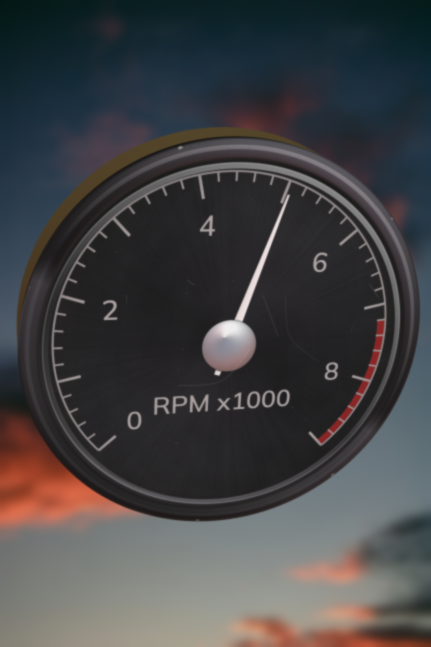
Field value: rpm 5000
